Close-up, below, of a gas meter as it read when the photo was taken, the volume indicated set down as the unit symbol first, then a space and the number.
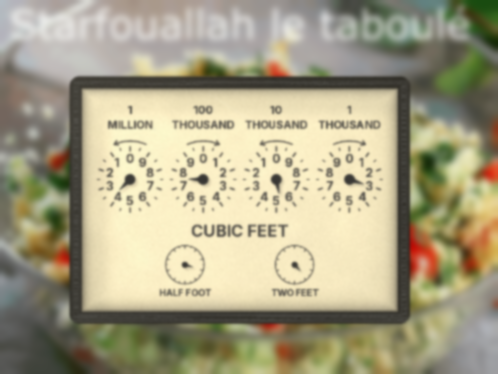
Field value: ft³ 375300
